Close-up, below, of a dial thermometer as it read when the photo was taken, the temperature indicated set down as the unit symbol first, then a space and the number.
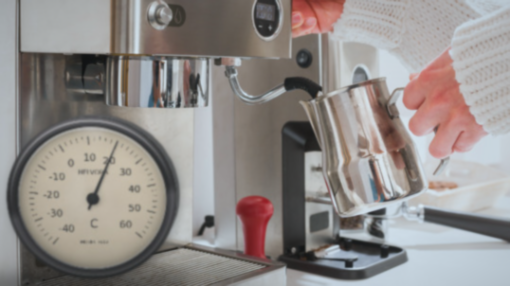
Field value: °C 20
